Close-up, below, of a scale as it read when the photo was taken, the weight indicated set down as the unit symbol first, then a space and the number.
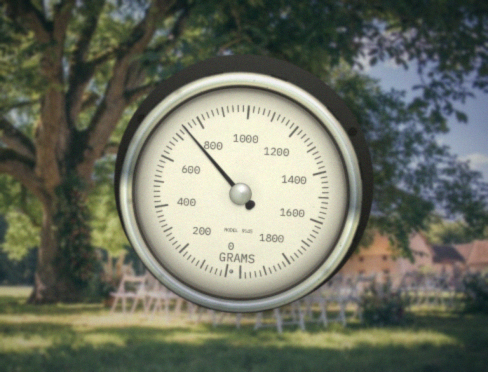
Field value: g 740
